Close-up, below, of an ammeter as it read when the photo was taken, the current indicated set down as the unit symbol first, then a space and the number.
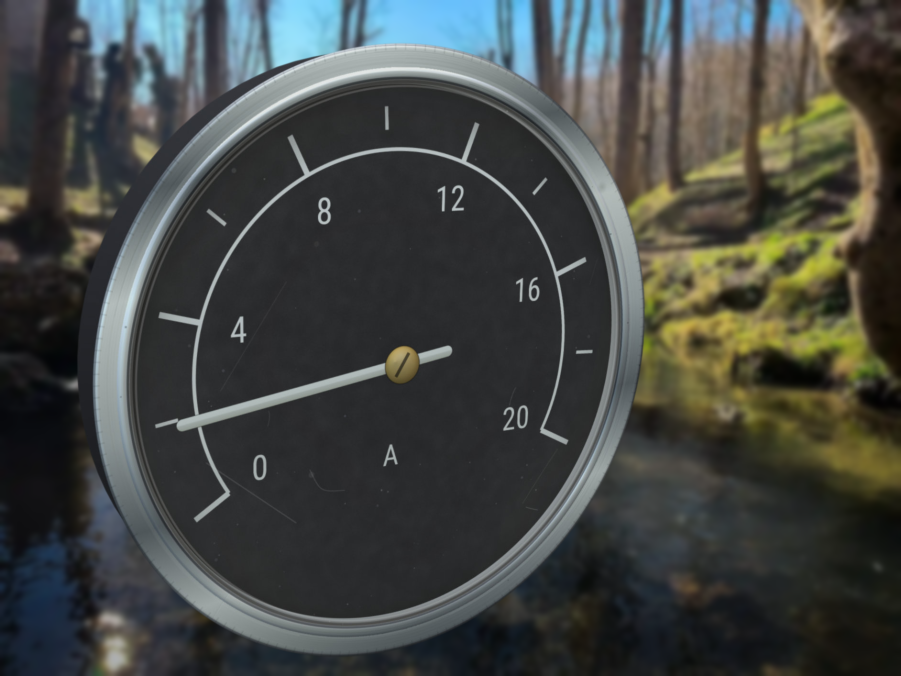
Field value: A 2
